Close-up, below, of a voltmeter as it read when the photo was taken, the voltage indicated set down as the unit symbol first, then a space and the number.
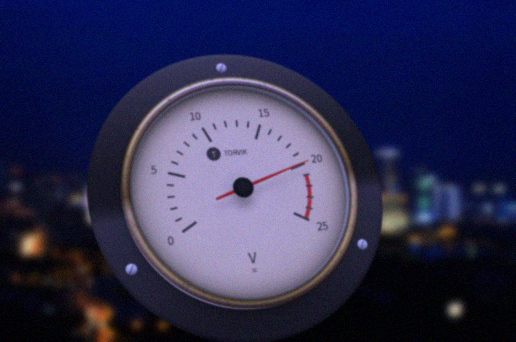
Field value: V 20
